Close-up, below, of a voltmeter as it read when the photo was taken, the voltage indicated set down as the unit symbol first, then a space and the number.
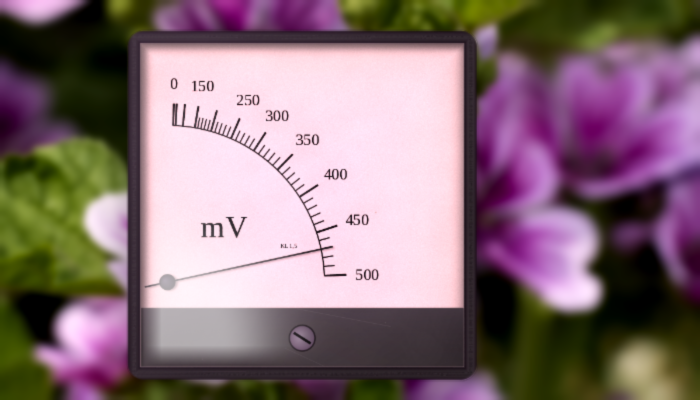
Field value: mV 470
